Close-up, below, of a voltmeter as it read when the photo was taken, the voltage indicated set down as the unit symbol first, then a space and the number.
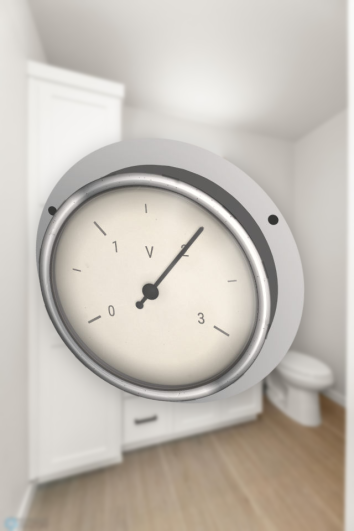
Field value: V 2
